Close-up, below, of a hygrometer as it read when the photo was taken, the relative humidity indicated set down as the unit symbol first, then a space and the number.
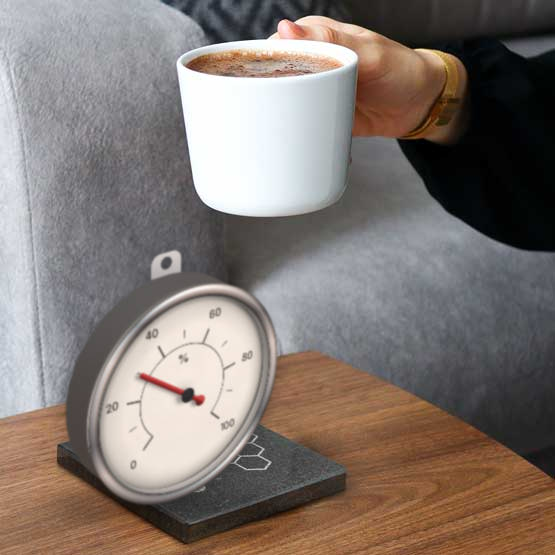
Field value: % 30
